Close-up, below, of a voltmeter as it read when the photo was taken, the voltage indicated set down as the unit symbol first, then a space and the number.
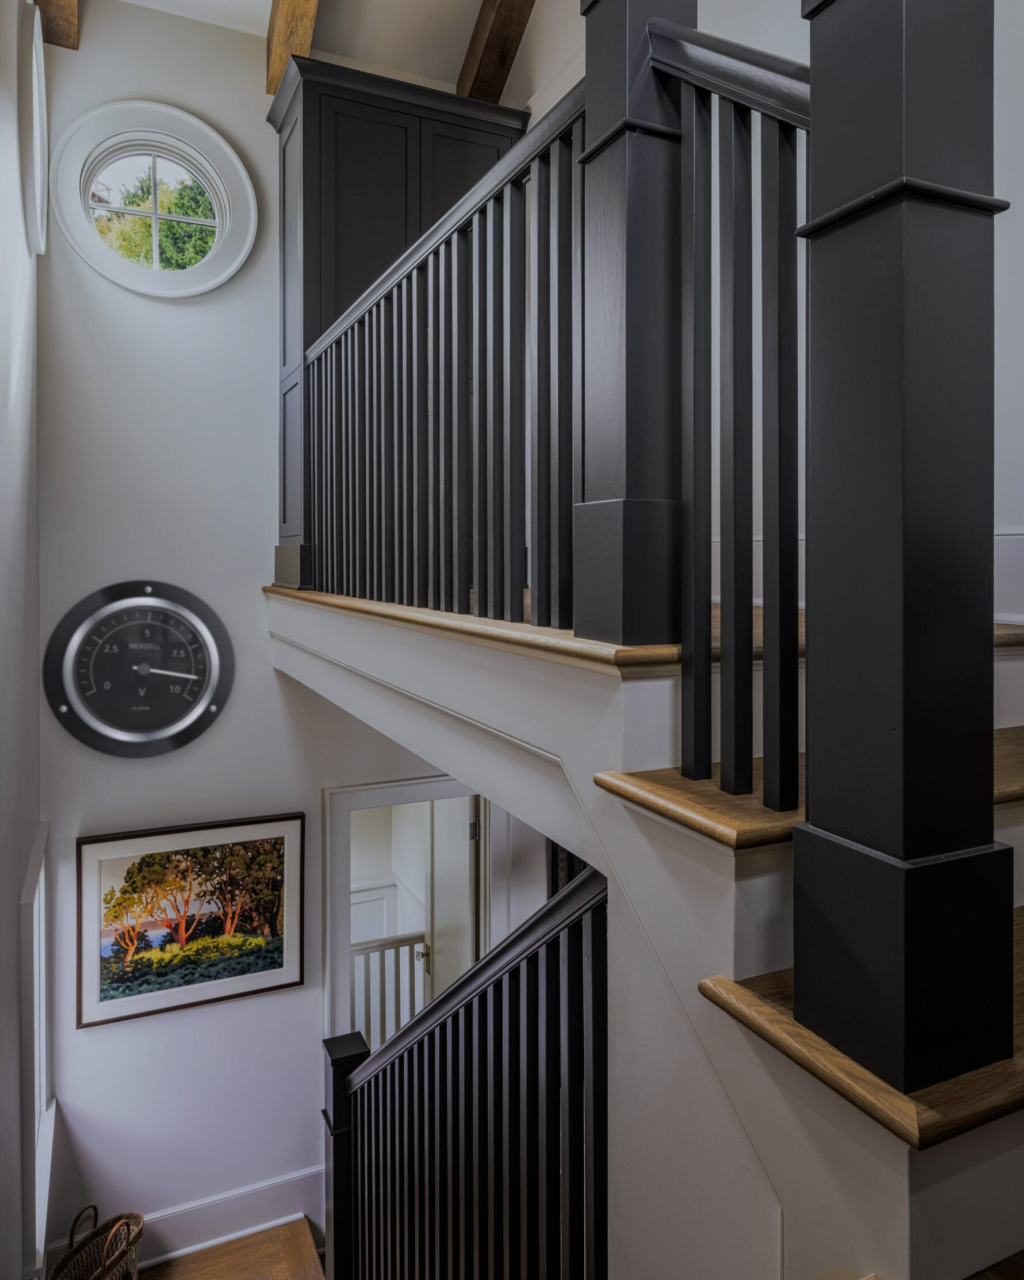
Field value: V 9
